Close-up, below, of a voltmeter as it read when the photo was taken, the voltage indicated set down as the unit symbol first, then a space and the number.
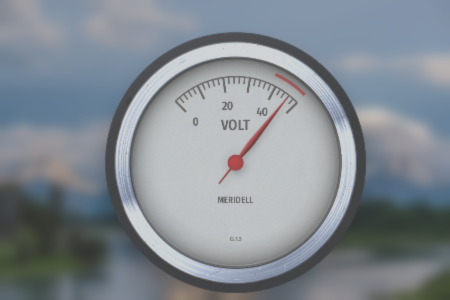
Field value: V 46
